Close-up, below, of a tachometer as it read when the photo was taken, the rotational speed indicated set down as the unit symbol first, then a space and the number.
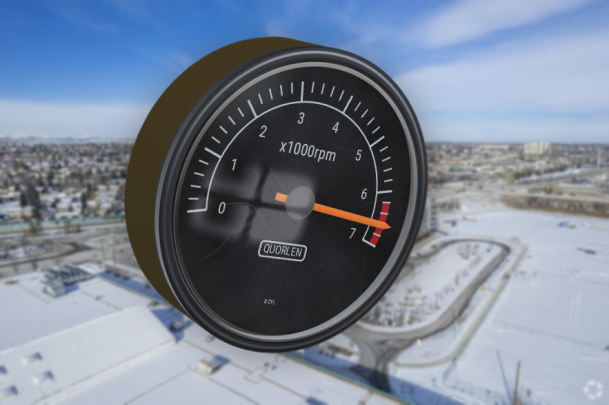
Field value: rpm 6600
